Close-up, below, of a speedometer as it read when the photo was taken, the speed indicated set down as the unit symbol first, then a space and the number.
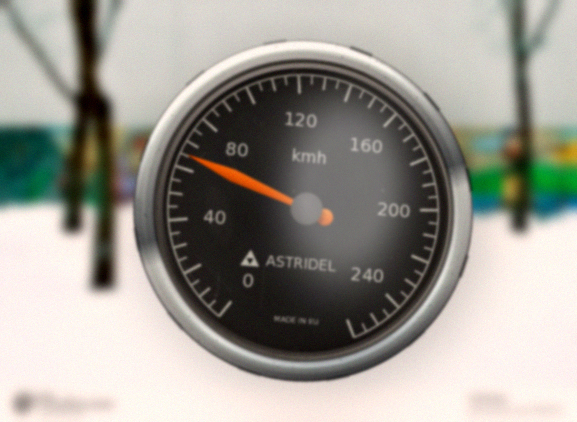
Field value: km/h 65
